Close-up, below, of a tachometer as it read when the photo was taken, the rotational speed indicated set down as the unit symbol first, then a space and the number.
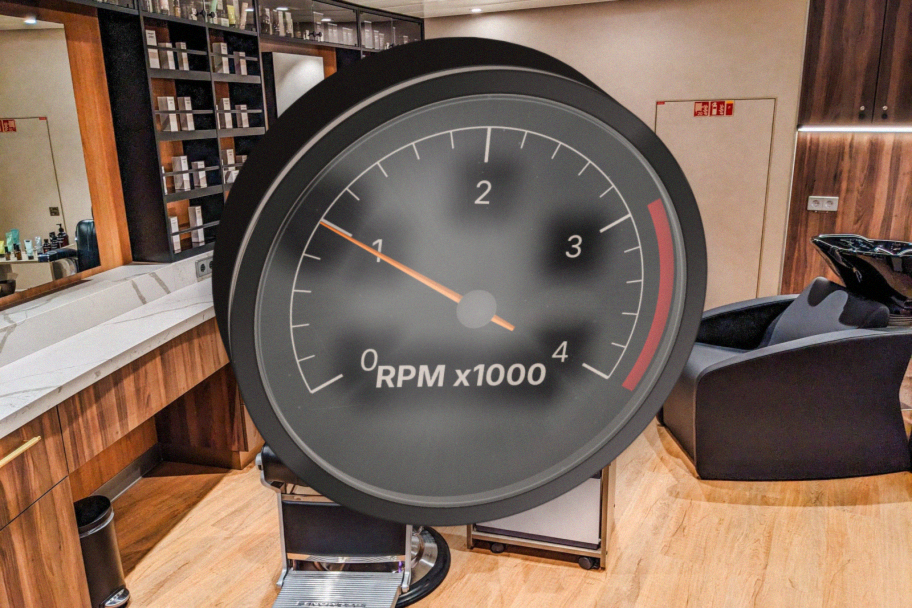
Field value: rpm 1000
